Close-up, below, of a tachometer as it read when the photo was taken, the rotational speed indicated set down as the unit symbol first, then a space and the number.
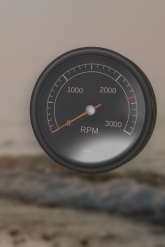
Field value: rpm 0
